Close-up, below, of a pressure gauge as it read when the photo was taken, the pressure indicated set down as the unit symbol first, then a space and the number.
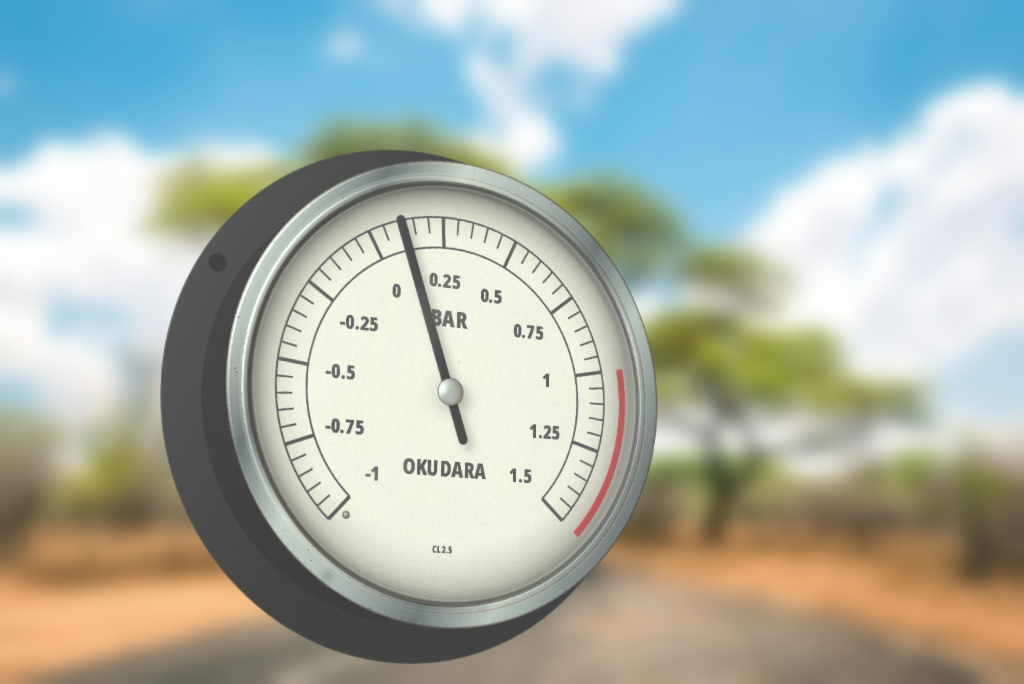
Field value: bar 0.1
